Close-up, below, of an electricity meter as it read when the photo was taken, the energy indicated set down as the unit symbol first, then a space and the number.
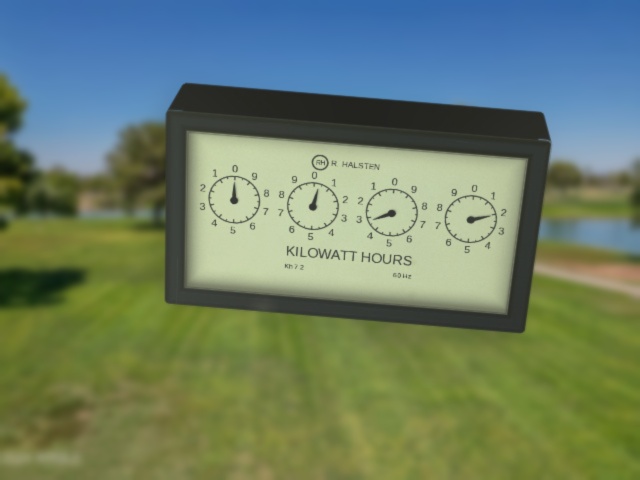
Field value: kWh 32
